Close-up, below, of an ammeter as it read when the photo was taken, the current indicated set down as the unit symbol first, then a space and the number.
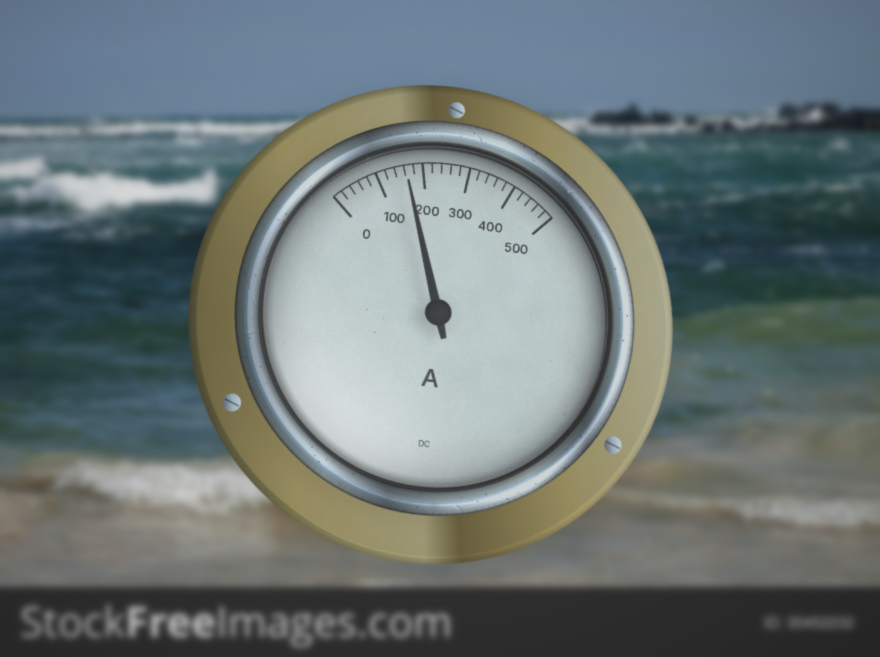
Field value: A 160
